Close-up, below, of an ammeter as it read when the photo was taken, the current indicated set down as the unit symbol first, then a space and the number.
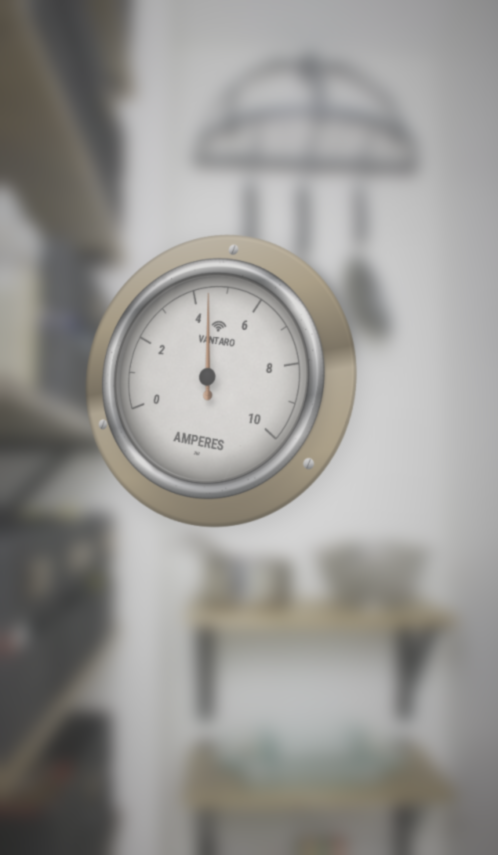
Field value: A 4.5
